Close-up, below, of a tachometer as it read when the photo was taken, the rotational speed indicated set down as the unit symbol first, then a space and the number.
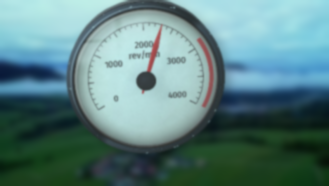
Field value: rpm 2300
